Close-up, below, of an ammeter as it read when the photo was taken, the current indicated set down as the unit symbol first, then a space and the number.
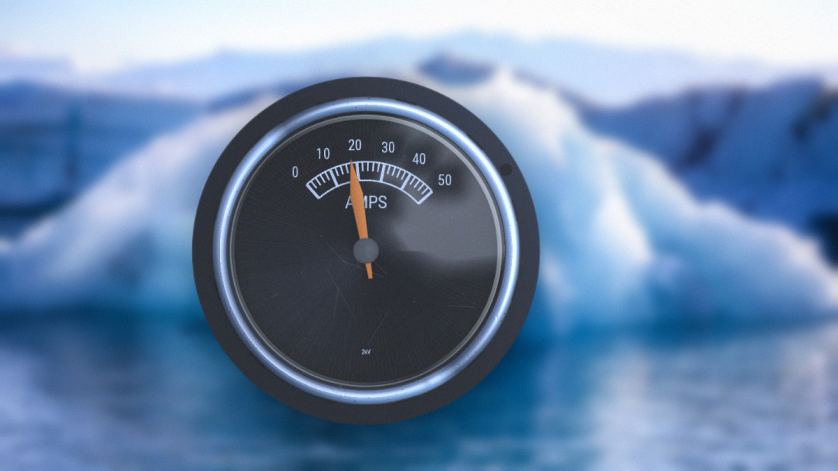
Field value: A 18
